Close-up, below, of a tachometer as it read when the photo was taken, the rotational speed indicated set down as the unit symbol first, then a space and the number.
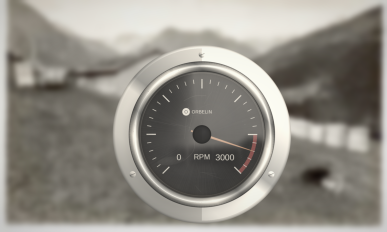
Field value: rpm 2700
